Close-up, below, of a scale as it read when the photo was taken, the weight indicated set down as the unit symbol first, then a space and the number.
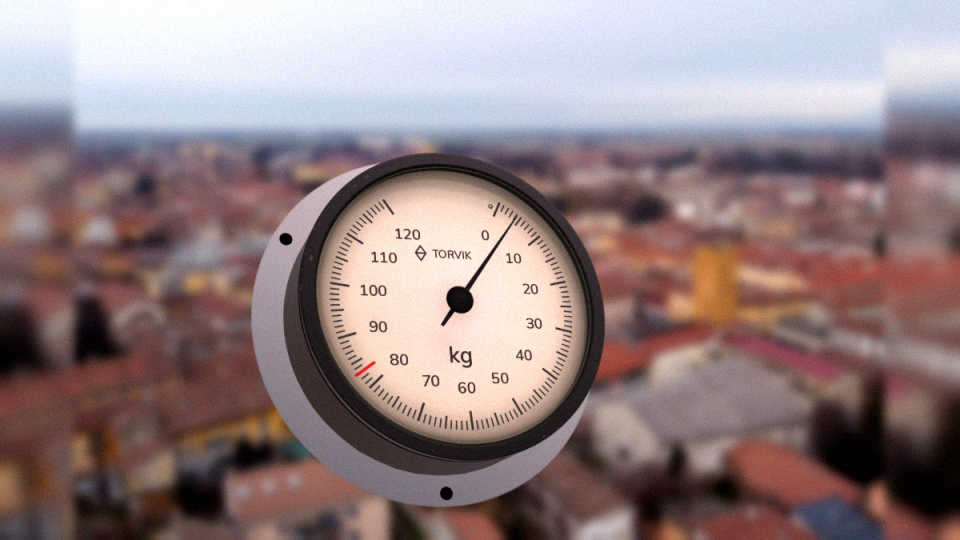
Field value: kg 4
